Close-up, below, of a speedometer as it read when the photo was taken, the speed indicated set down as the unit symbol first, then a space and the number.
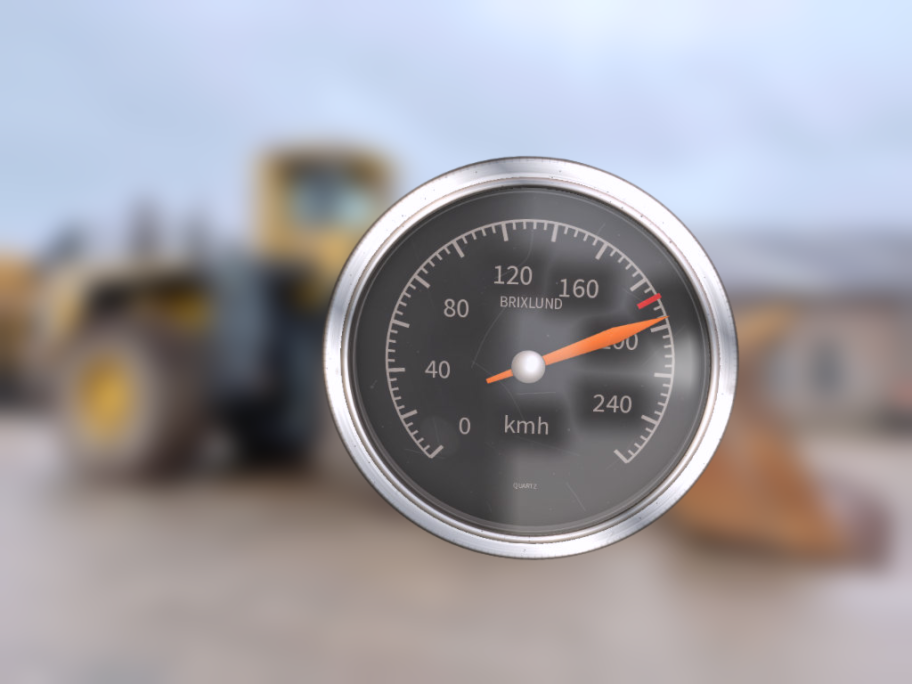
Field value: km/h 196
